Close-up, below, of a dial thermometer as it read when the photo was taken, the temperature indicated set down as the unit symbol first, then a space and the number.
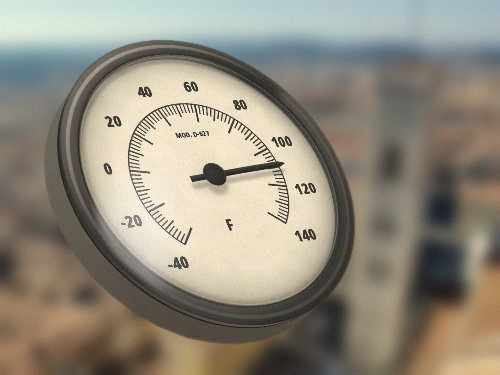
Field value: °F 110
